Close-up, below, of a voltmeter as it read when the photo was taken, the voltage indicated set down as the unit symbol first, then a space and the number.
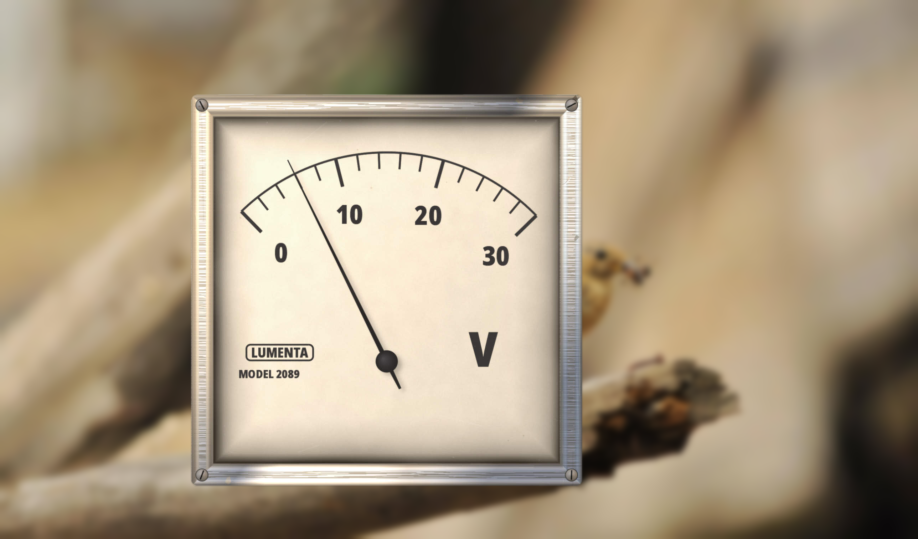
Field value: V 6
